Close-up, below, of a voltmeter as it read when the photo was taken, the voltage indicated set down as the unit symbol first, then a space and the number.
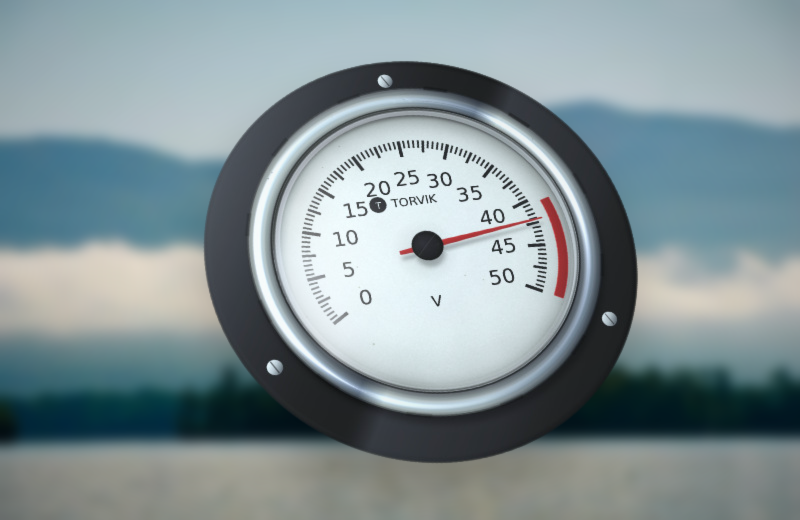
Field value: V 42.5
